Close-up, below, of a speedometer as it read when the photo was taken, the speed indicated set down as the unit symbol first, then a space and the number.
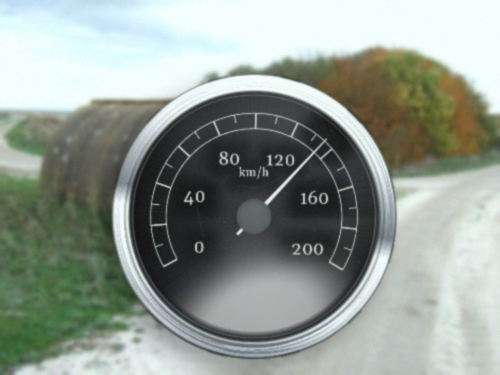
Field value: km/h 135
